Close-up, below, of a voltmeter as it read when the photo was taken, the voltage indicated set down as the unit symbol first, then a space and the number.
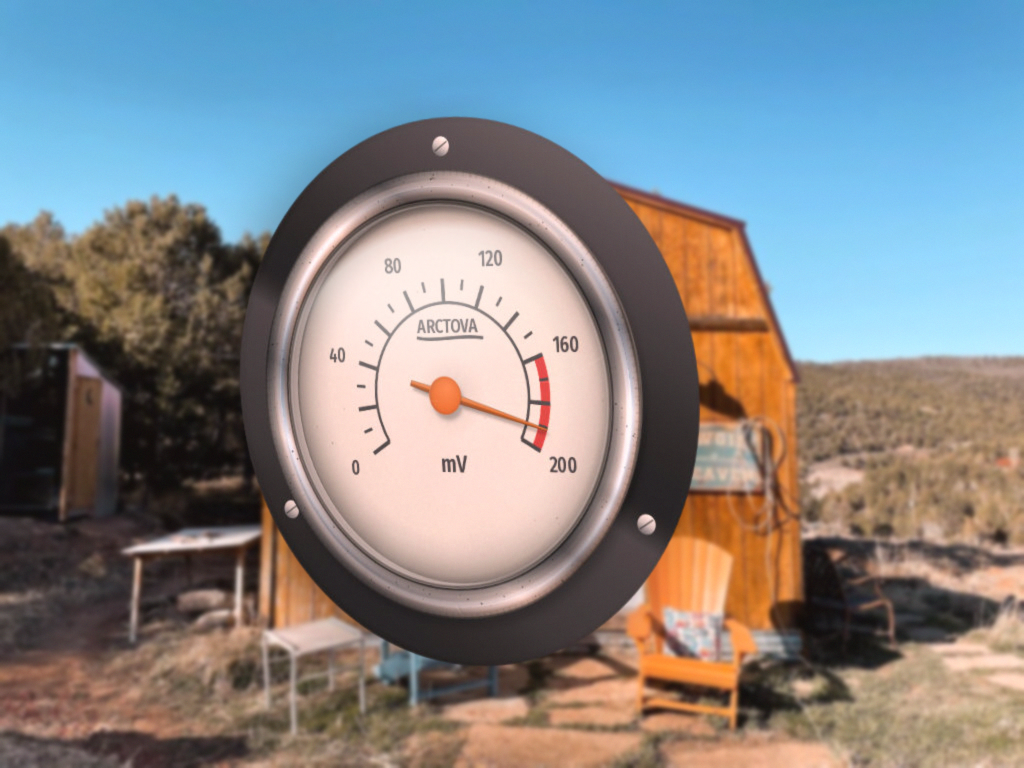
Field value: mV 190
